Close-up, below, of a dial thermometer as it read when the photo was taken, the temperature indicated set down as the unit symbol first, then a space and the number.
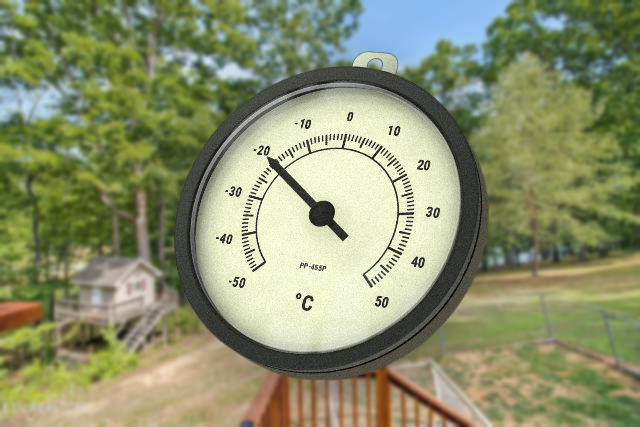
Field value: °C -20
